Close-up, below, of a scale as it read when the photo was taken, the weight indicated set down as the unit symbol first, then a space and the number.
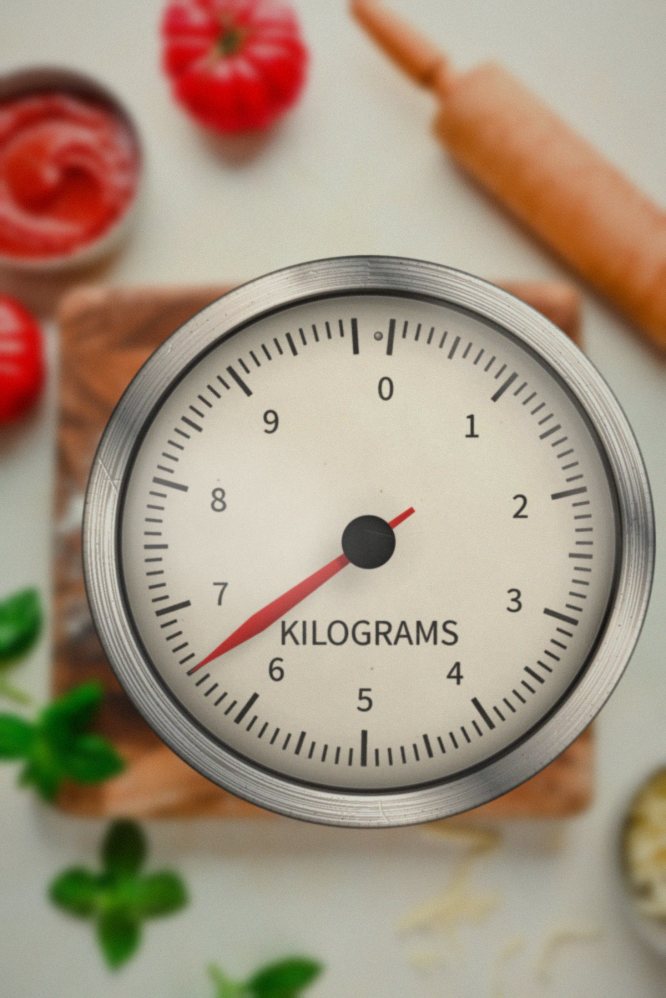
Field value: kg 6.5
